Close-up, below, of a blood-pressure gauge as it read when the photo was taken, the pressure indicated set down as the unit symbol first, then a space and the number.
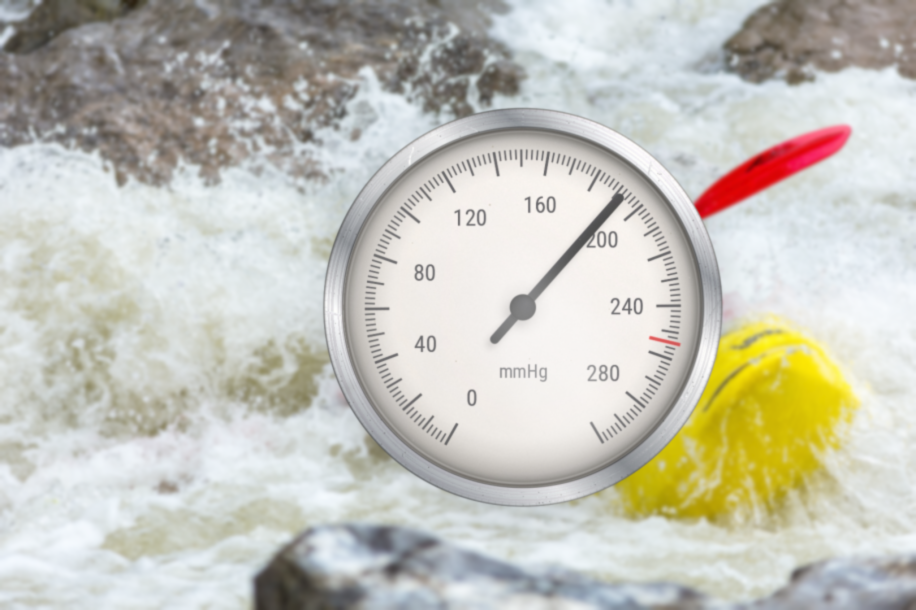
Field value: mmHg 192
